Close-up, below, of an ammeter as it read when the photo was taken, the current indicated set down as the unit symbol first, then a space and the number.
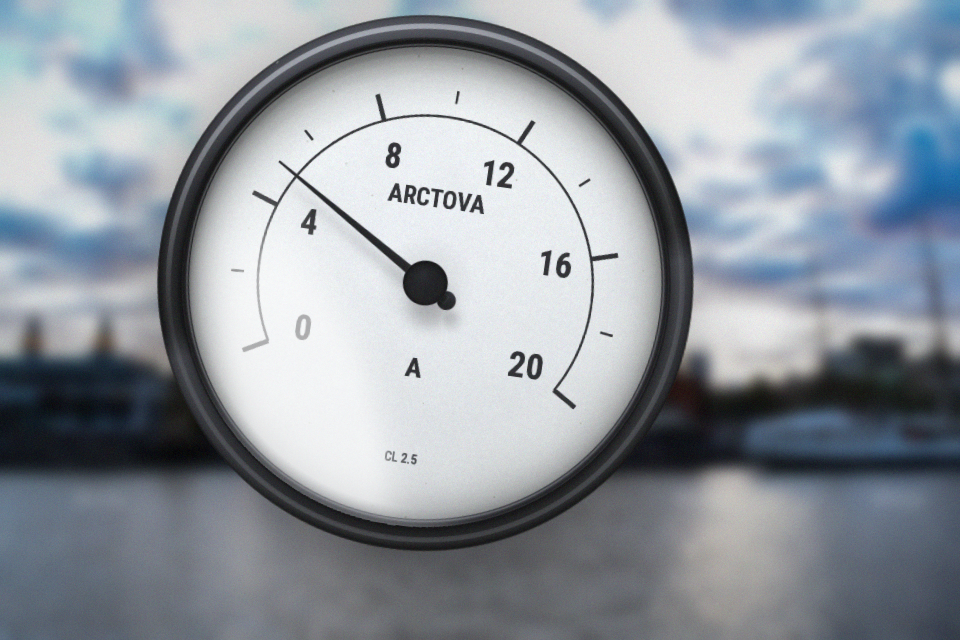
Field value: A 5
